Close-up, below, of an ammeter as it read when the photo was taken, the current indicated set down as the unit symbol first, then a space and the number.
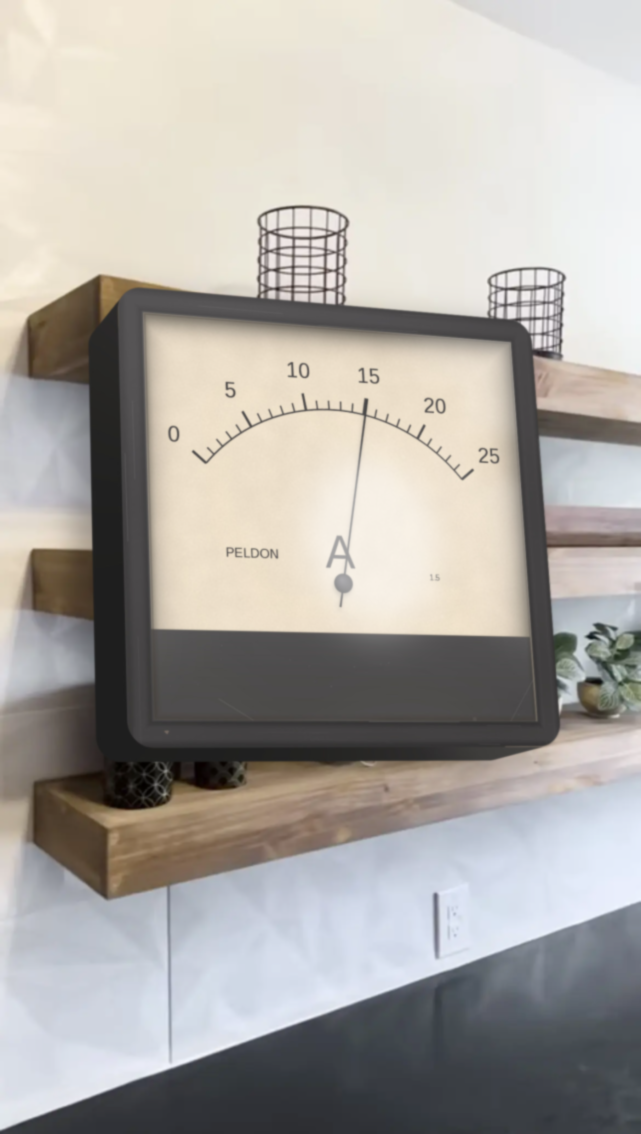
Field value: A 15
